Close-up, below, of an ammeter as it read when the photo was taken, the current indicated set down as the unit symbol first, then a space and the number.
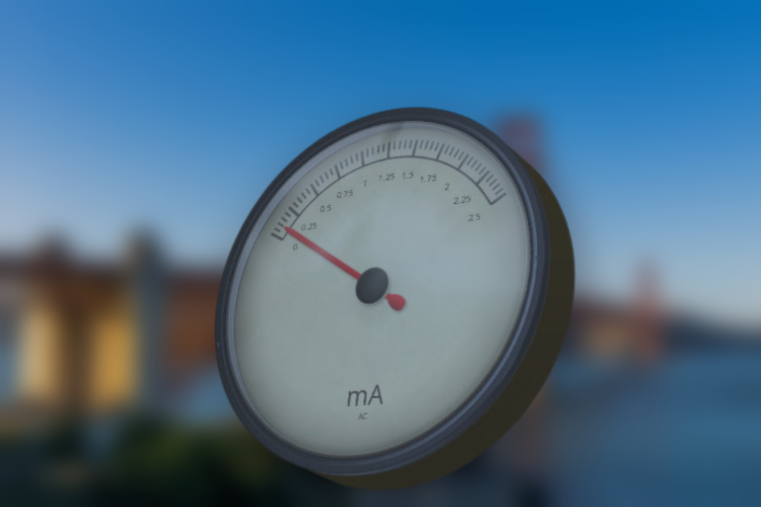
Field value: mA 0.1
